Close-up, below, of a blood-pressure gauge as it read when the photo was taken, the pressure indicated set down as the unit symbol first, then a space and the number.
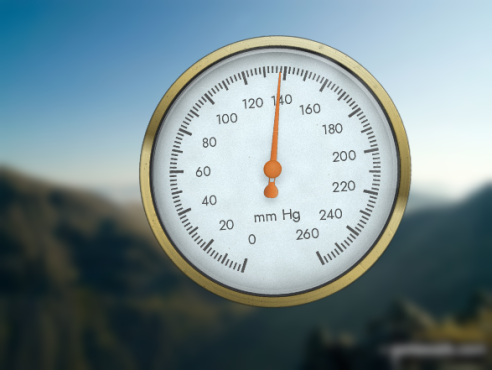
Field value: mmHg 138
